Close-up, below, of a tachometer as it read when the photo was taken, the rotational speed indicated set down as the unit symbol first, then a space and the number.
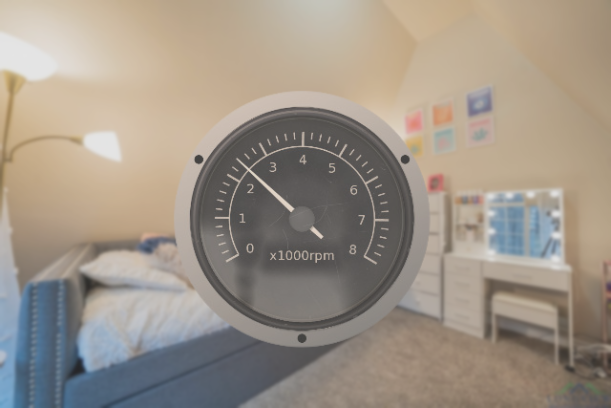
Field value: rpm 2400
